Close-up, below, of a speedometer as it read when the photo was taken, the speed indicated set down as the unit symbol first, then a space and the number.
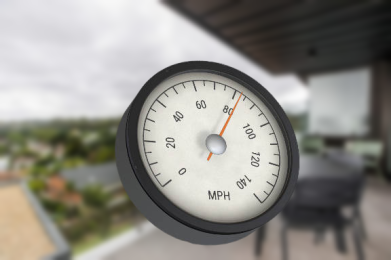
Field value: mph 82.5
